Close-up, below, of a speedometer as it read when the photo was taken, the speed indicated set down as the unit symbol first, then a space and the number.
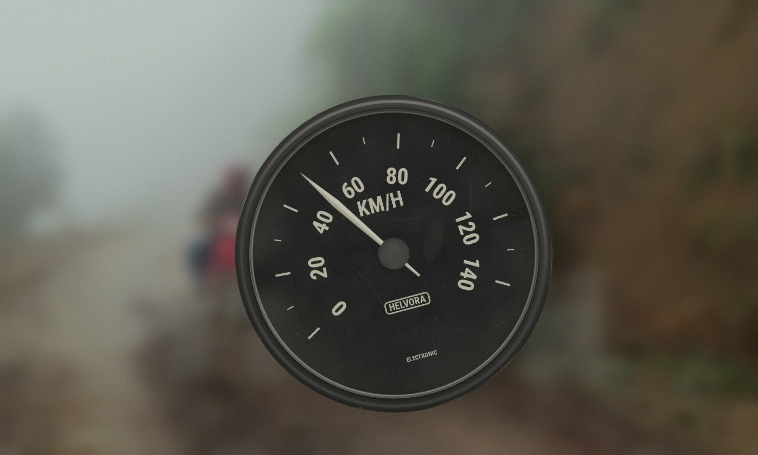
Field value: km/h 50
